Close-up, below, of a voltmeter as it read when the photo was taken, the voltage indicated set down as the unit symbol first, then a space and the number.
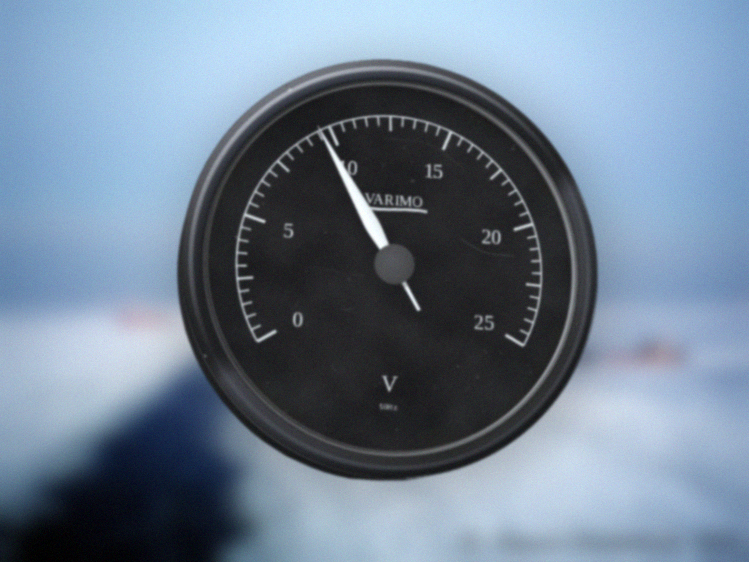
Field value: V 9.5
